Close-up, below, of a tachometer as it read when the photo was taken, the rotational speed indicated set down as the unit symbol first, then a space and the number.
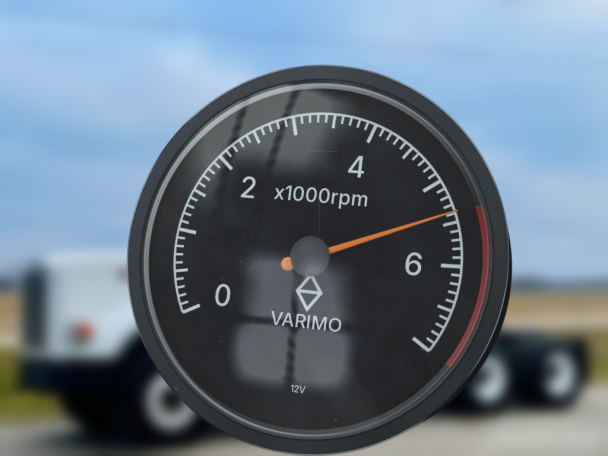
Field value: rpm 5400
